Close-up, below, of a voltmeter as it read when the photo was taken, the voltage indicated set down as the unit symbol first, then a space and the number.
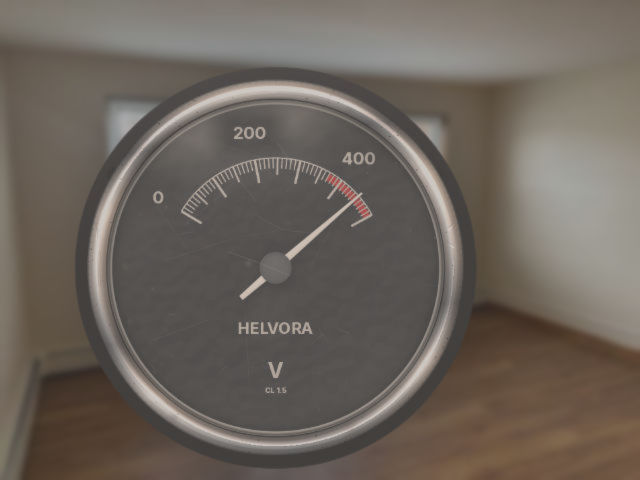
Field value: V 450
